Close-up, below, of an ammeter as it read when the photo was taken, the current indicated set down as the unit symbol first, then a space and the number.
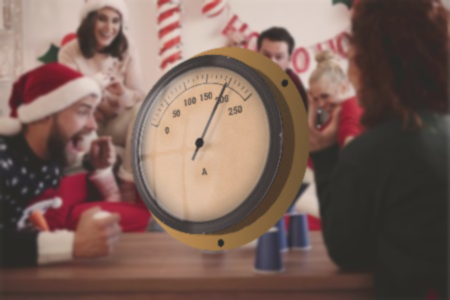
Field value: A 200
